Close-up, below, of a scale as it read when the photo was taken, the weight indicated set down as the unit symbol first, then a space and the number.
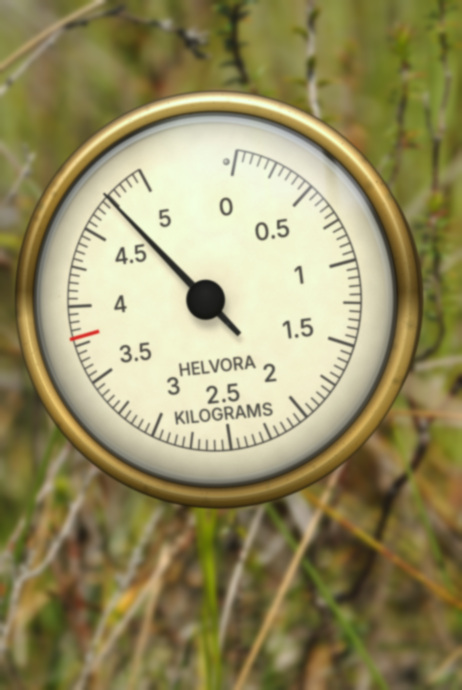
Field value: kg 4.75
